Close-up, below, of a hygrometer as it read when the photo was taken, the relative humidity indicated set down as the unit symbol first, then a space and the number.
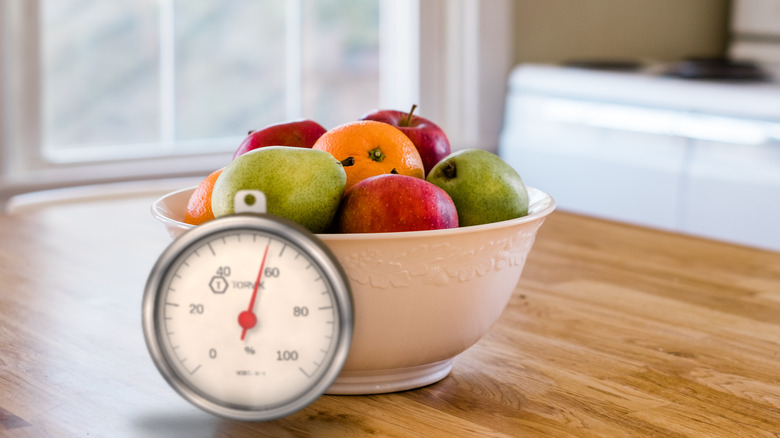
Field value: % 56
